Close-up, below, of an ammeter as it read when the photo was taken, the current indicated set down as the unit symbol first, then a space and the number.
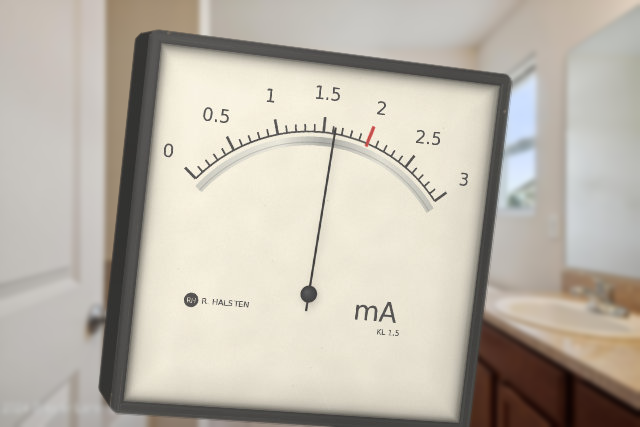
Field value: mA 1.6
